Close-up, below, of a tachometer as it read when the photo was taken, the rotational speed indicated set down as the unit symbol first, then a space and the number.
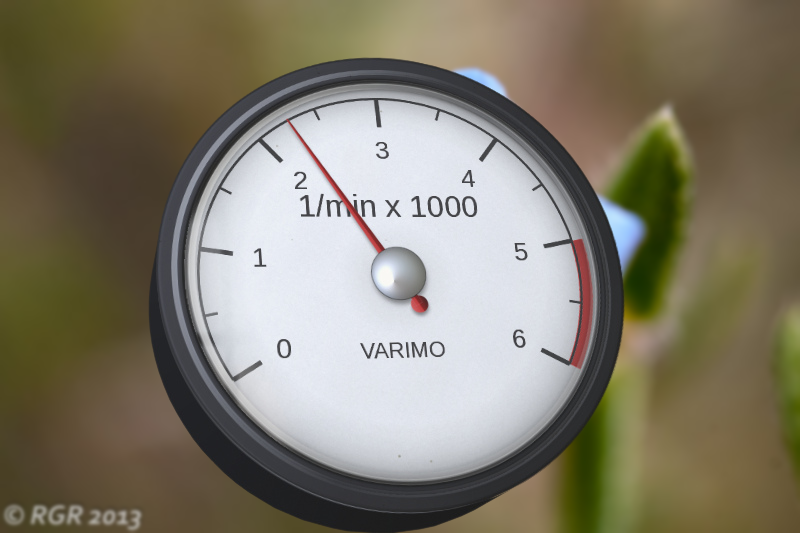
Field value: rpm 2250
